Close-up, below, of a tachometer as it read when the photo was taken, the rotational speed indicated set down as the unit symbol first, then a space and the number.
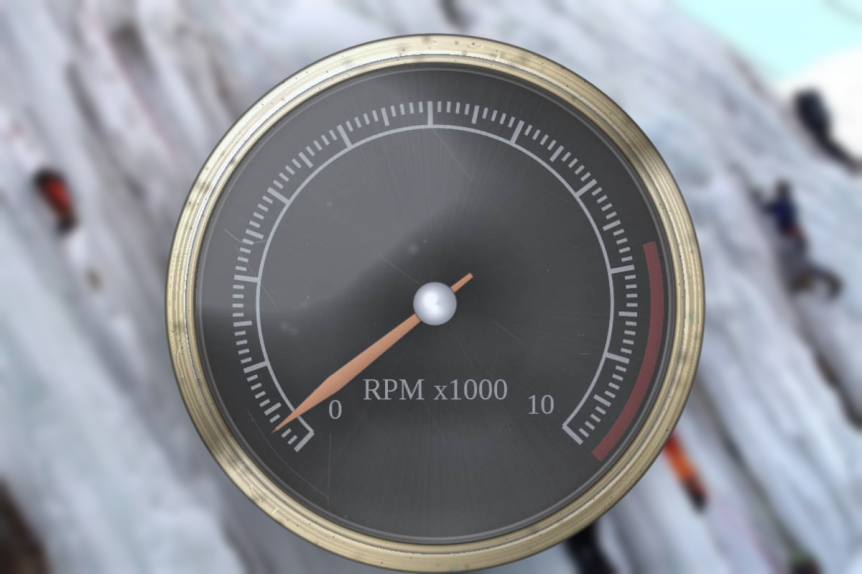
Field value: rpm 300
